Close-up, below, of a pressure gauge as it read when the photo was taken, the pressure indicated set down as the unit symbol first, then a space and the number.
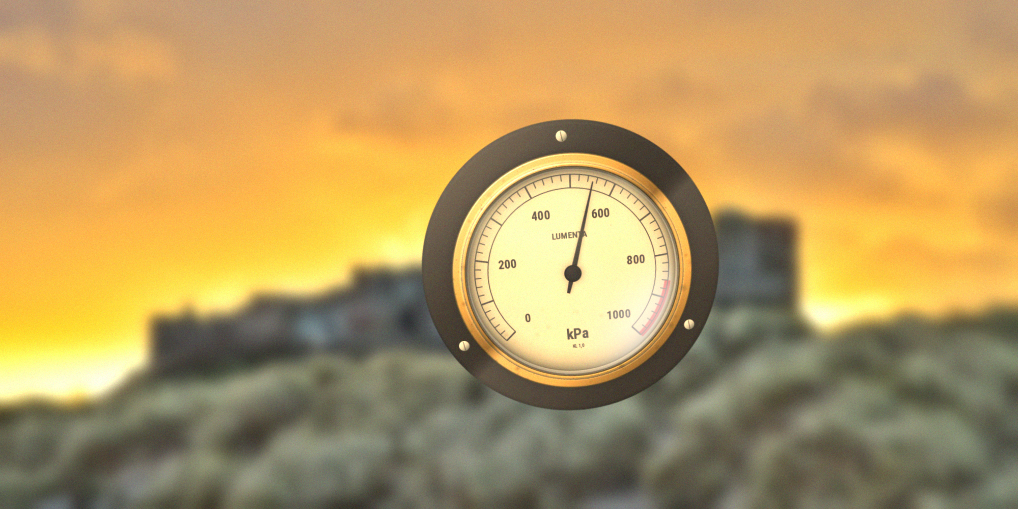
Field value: kPa 550
